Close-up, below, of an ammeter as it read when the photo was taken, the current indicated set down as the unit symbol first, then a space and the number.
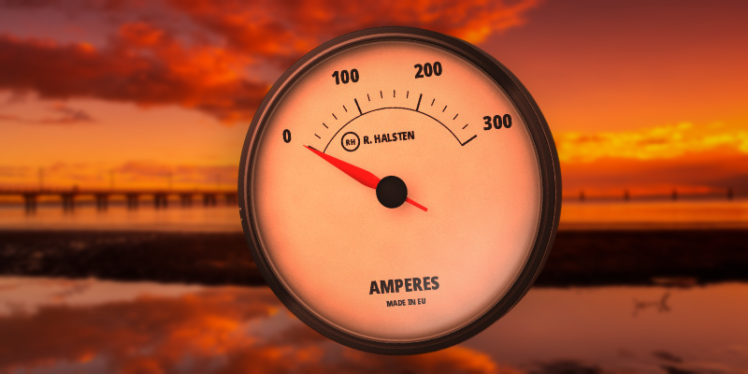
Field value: A 0
